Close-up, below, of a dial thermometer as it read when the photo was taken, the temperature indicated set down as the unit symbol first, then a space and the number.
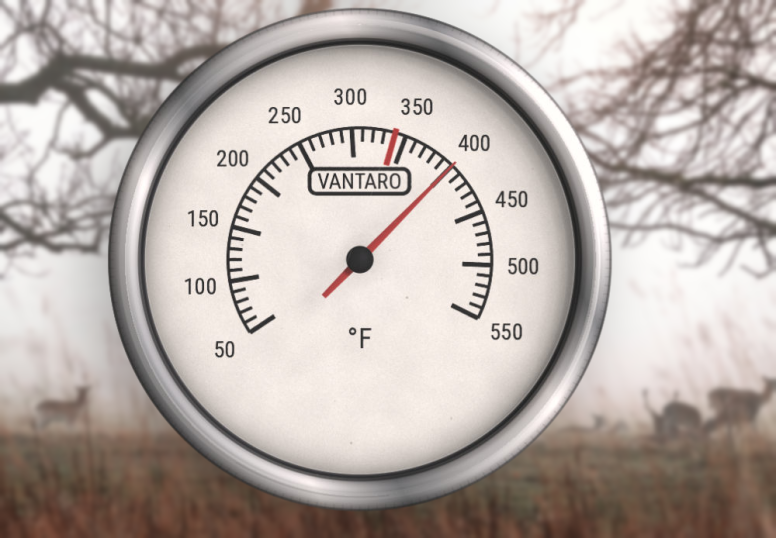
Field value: °F 400
